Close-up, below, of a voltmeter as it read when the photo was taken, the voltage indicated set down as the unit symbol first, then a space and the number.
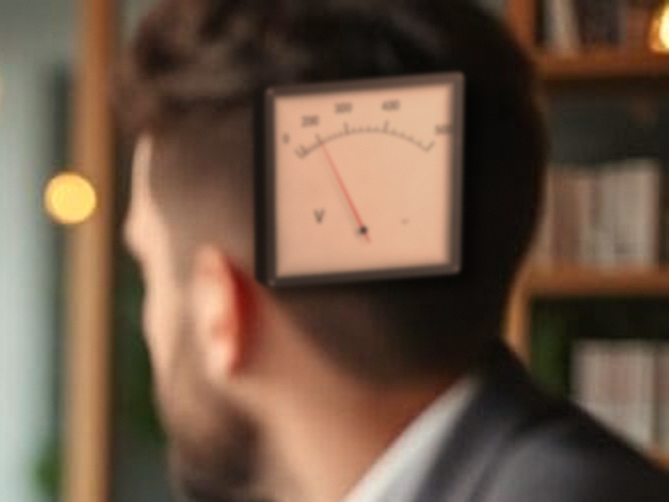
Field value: V 200
